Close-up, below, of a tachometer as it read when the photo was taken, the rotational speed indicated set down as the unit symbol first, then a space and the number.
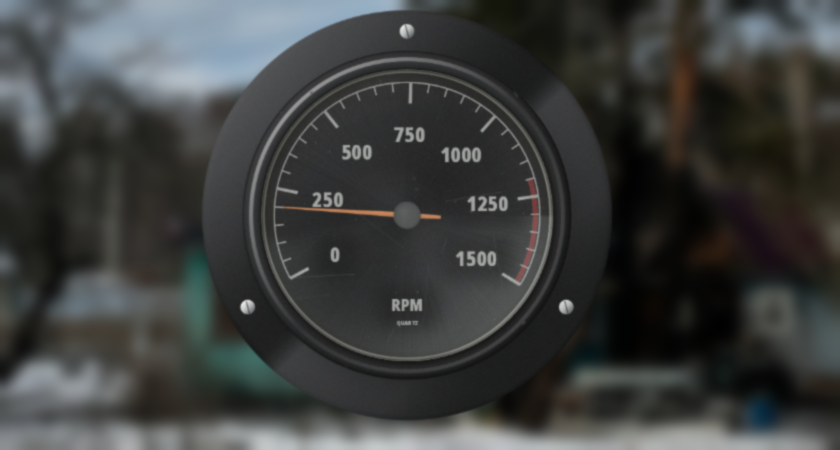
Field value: rpm 200
